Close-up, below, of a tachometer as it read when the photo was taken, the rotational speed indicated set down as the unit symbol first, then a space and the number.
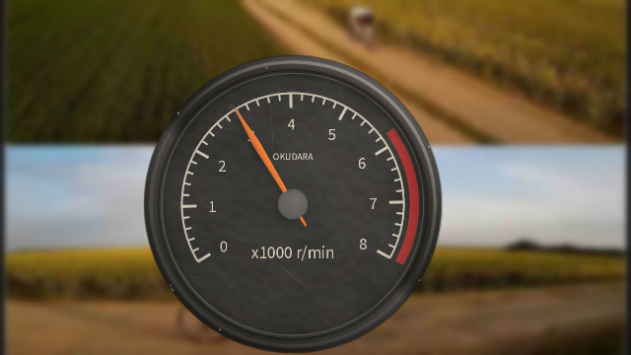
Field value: rpm 3000
